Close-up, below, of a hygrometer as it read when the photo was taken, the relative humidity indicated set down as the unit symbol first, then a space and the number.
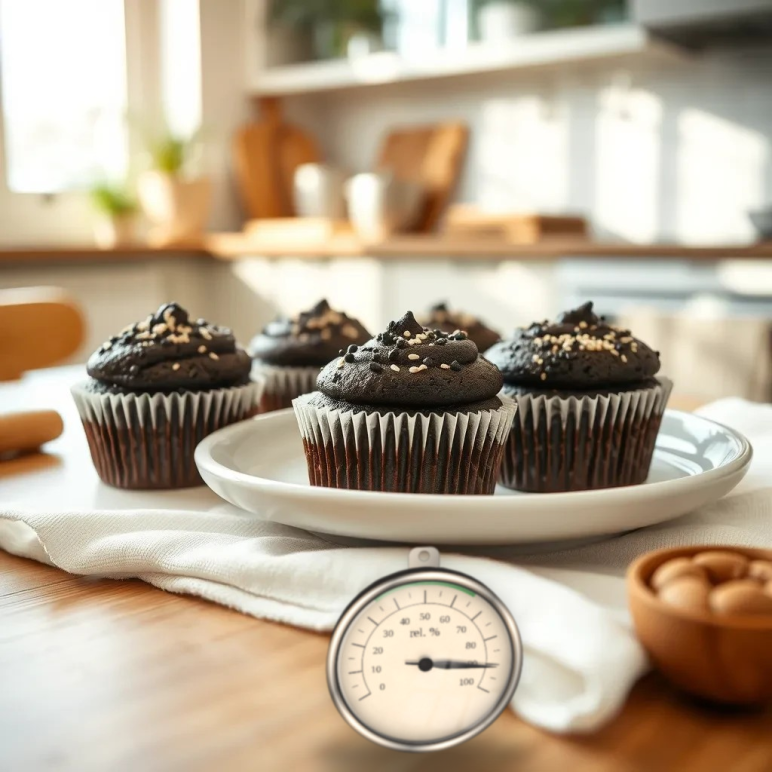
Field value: % 90
